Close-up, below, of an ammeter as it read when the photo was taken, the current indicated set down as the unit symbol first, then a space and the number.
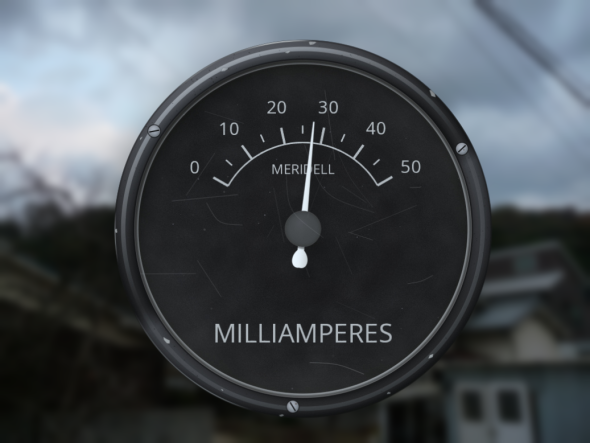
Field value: mA 27.5
